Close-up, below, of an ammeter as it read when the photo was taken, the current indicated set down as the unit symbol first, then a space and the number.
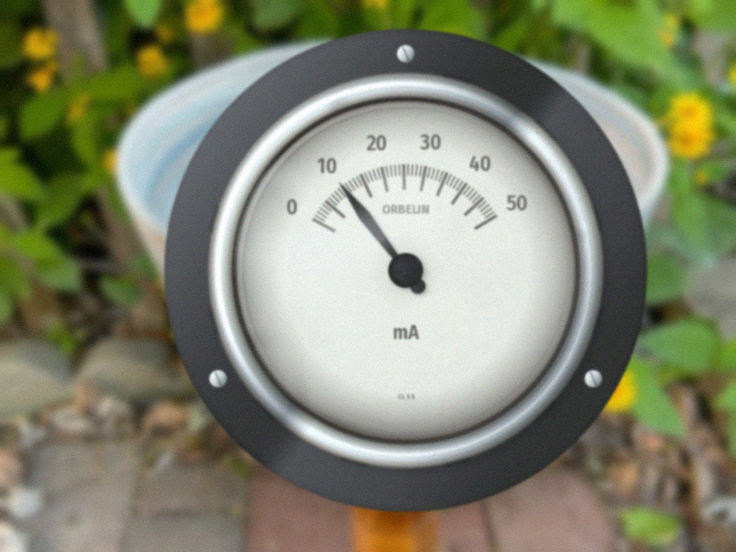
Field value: mA 10
